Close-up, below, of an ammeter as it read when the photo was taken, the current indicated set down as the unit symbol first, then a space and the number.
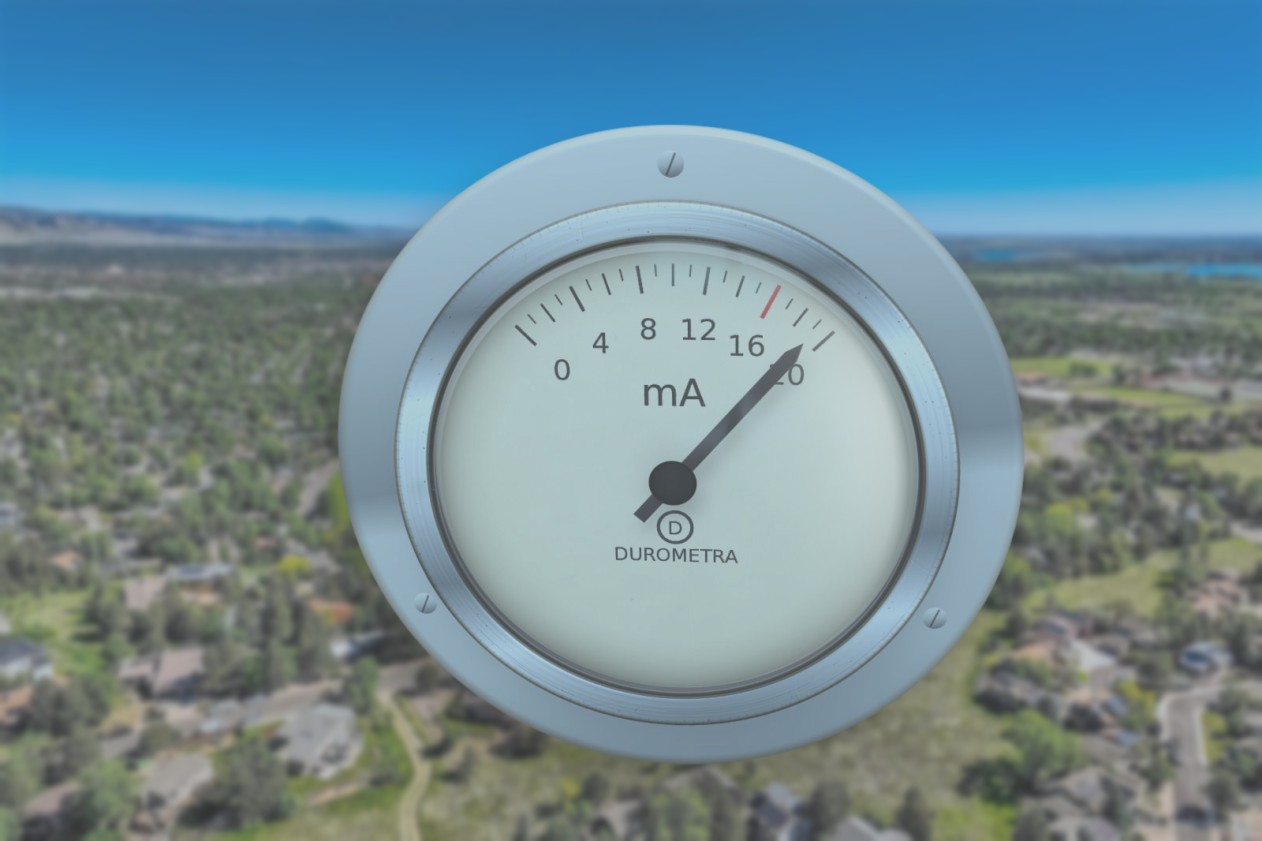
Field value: mA 19
